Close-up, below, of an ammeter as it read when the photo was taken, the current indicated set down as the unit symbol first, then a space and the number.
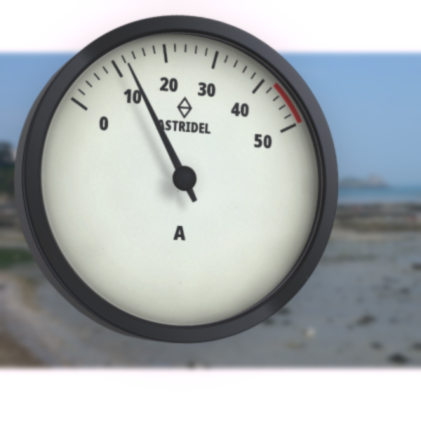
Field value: A 12
